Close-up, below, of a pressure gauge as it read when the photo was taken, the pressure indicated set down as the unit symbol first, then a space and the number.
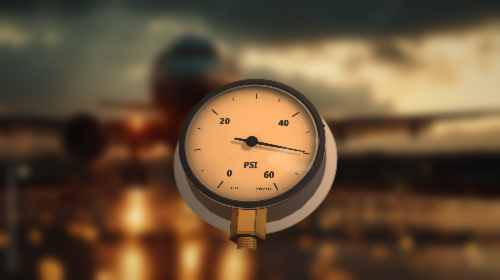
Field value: psi 50
